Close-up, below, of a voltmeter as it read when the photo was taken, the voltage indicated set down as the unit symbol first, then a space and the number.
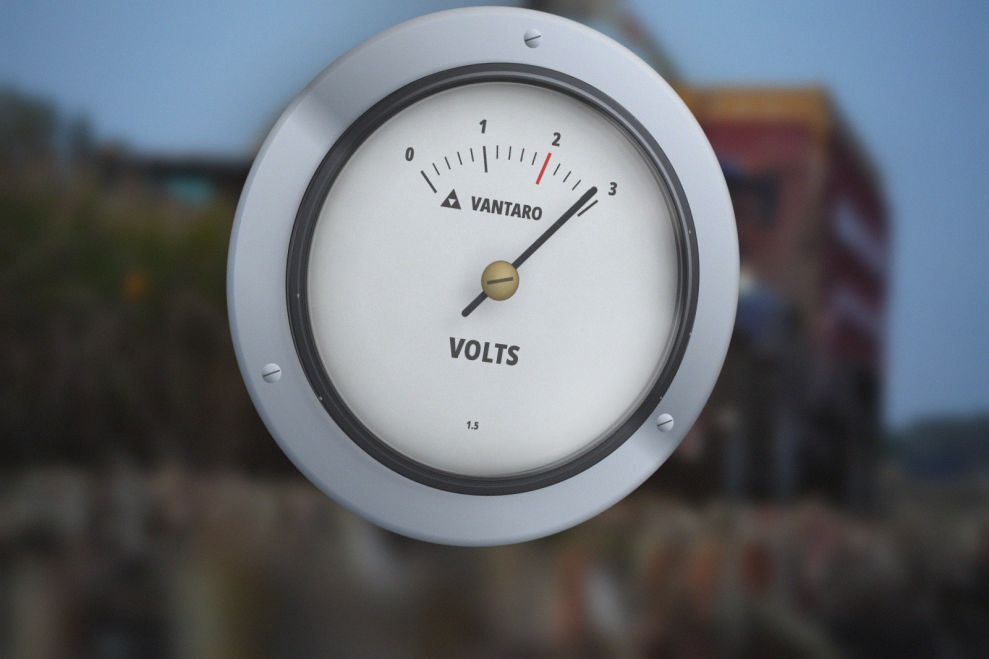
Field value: V 2.8
